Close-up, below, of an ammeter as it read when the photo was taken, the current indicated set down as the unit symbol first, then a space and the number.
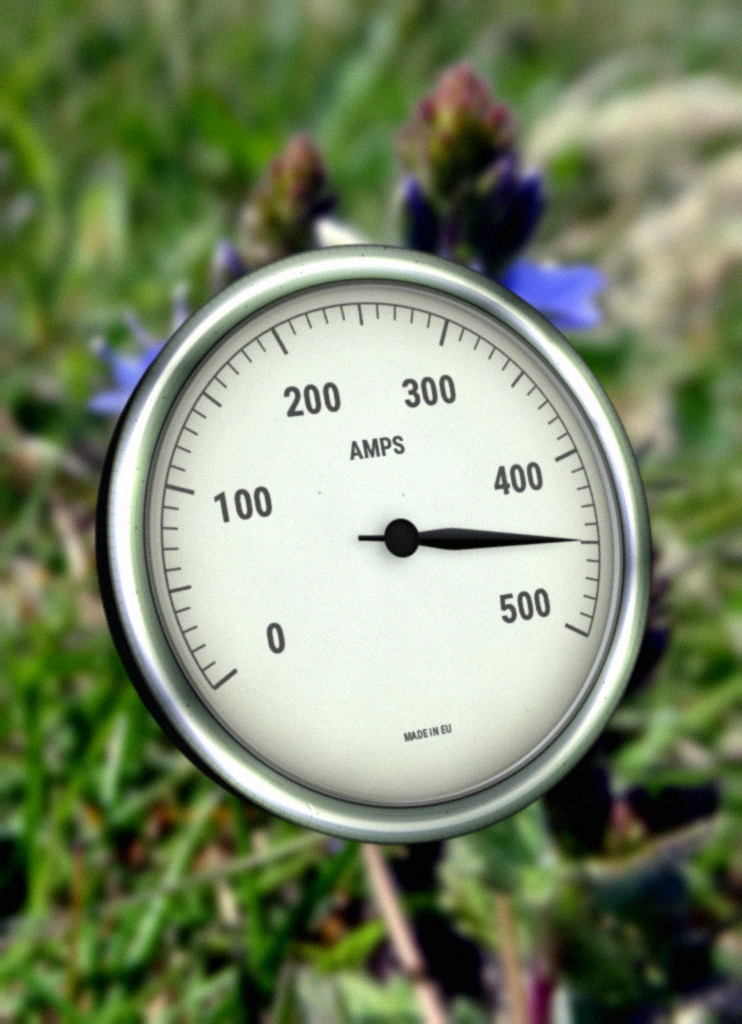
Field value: A 450
